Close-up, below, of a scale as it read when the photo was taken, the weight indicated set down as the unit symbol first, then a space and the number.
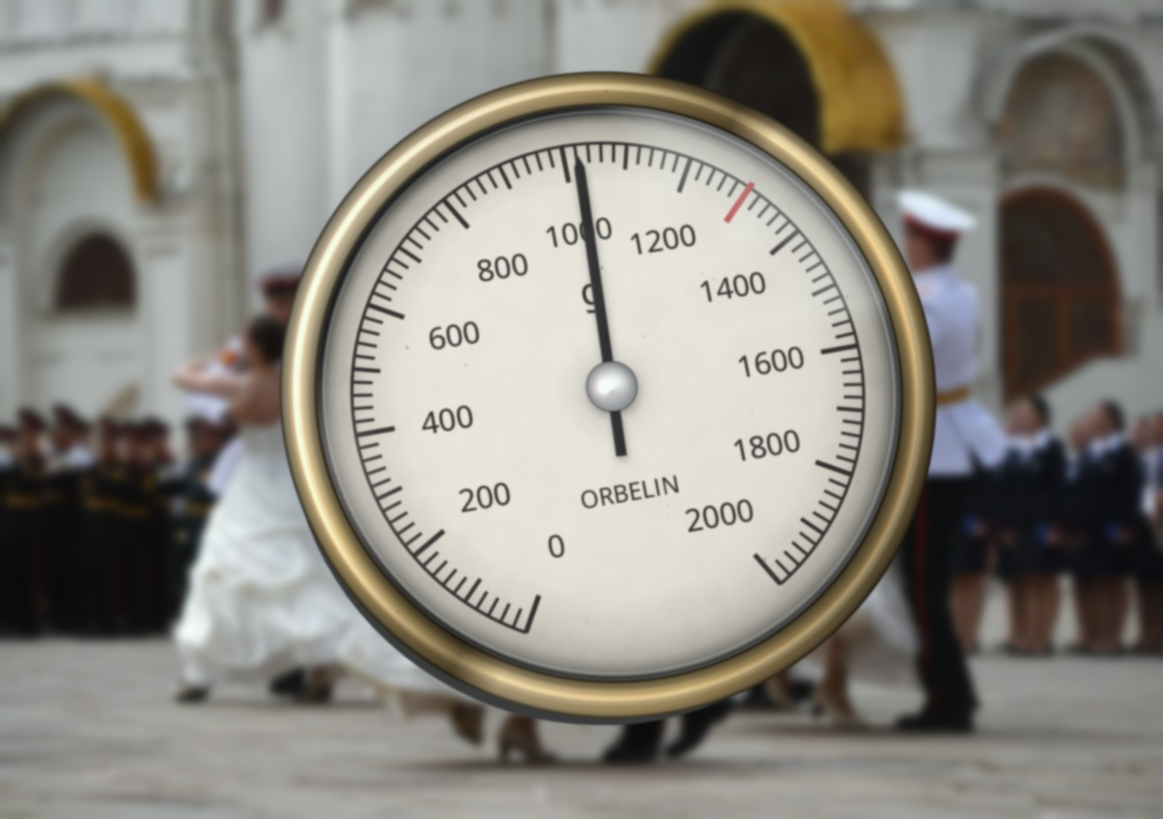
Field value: g 1020
